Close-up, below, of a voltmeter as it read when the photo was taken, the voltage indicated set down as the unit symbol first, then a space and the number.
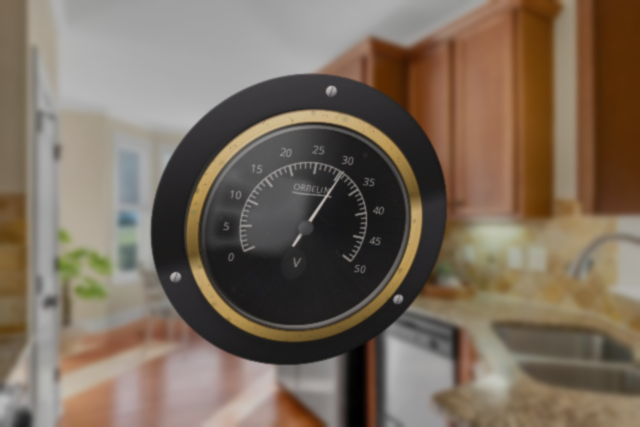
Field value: V 30
